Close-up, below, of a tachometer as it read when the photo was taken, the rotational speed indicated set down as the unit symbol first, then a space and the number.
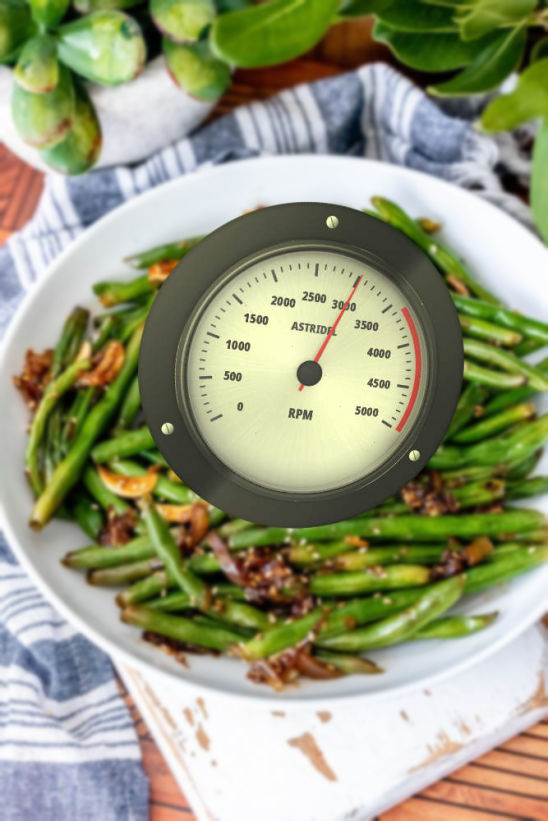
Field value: rpm 3000
